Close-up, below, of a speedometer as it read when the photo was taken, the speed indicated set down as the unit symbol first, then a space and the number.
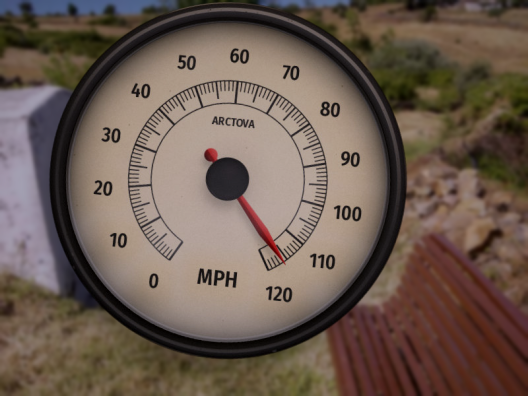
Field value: mph 116
